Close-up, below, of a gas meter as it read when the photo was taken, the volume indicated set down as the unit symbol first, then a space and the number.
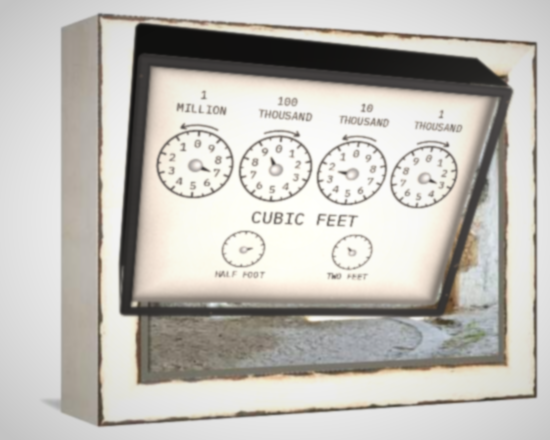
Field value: ft³ 692300
